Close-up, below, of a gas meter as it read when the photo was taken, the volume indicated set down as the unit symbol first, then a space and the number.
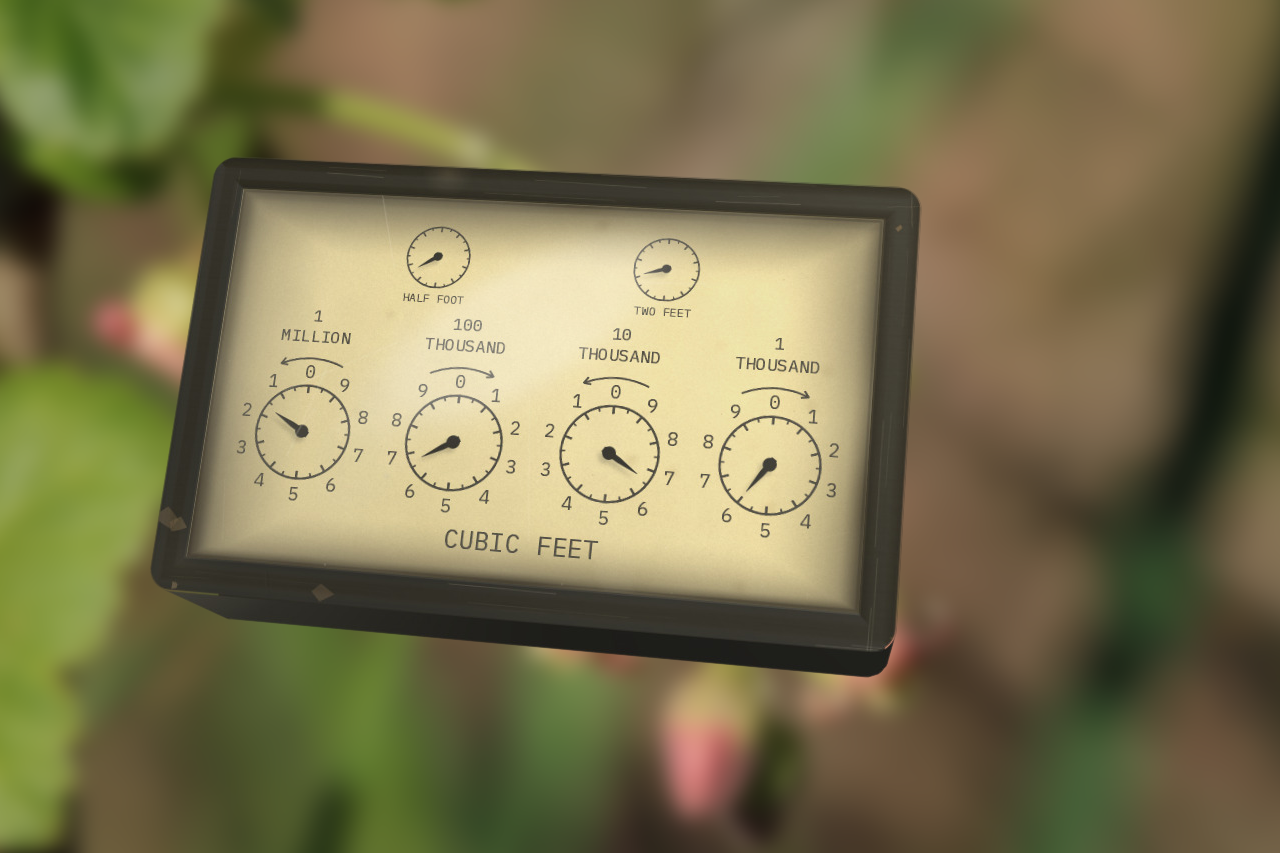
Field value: ft³ 166600
